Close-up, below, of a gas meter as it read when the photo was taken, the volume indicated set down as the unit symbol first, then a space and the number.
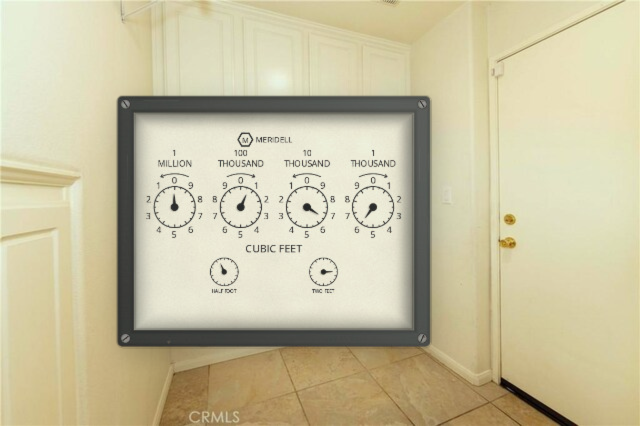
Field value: ft³ 6600
